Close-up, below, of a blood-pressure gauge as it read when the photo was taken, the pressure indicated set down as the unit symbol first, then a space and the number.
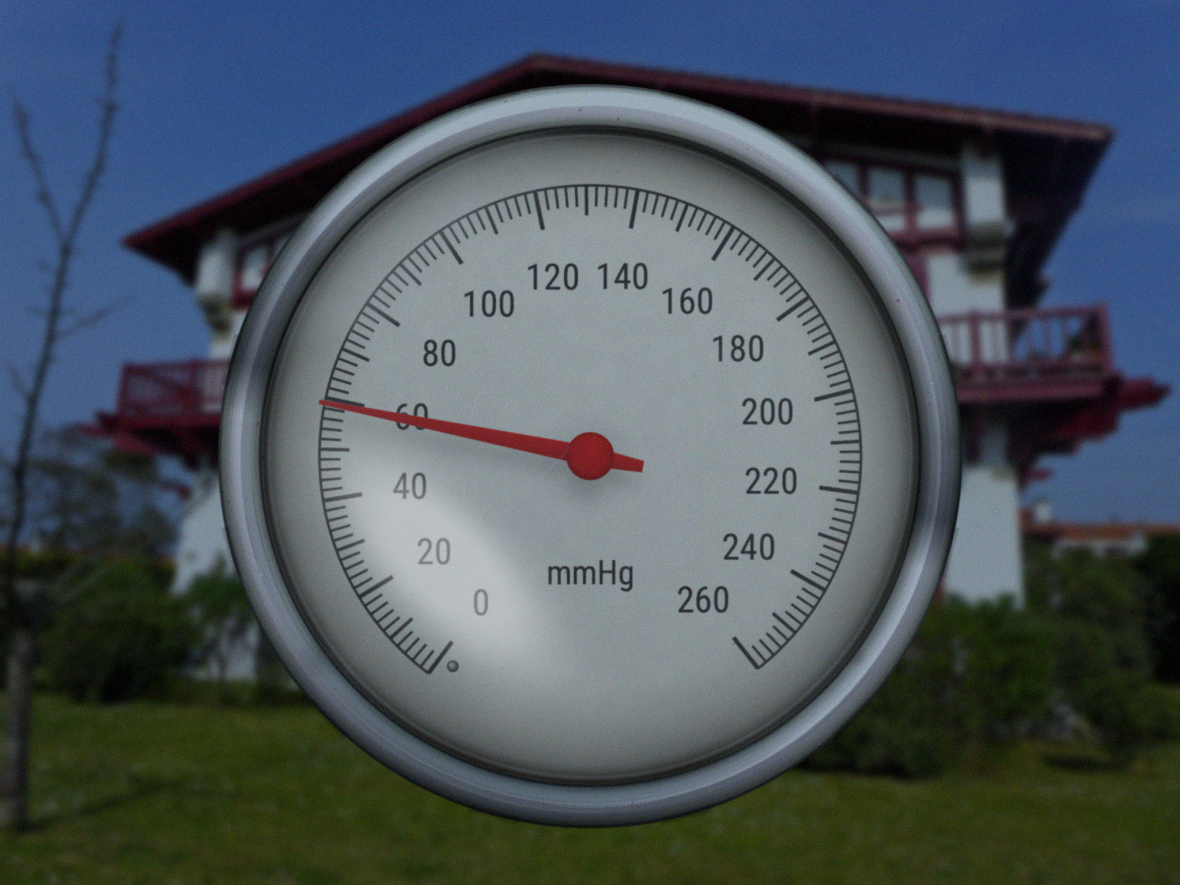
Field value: mmHg 59
